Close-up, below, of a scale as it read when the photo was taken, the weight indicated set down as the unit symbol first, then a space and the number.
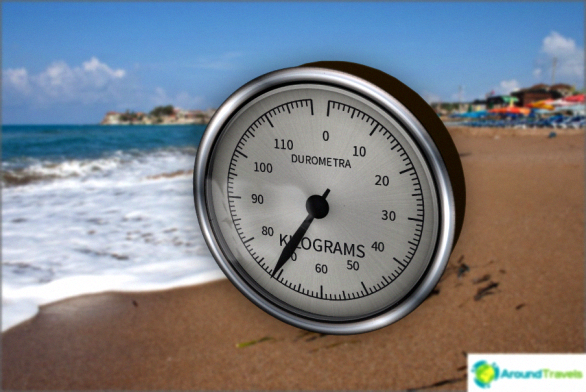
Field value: kg 71
